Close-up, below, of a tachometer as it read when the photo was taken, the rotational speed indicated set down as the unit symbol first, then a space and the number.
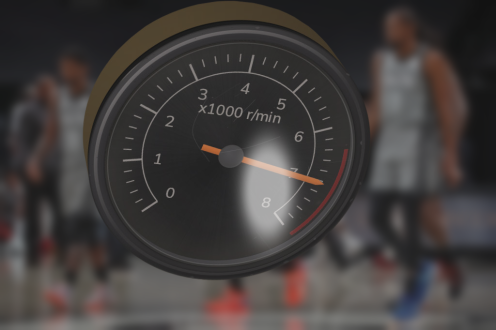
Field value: rpm 7000
